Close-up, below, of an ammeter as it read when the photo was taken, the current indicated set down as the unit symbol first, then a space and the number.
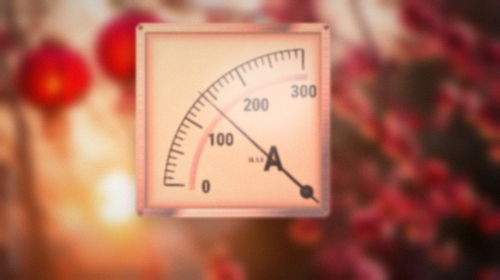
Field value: A 140
